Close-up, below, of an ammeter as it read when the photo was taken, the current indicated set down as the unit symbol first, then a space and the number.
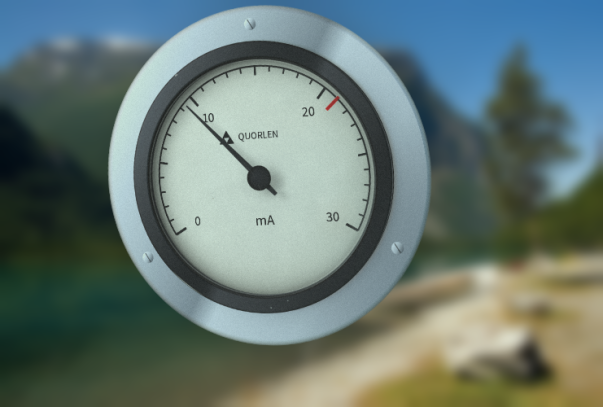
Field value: mA 9.5
